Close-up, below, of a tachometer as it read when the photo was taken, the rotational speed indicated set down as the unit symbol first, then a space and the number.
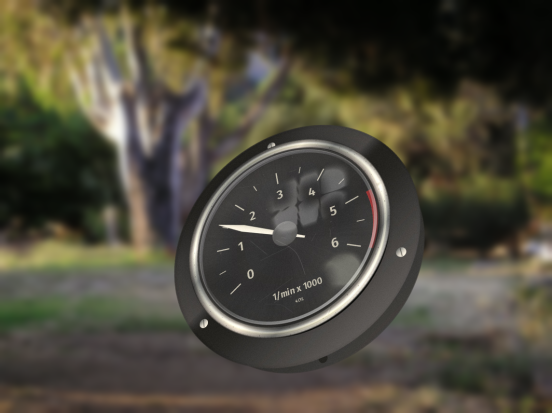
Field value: rpm 1500
